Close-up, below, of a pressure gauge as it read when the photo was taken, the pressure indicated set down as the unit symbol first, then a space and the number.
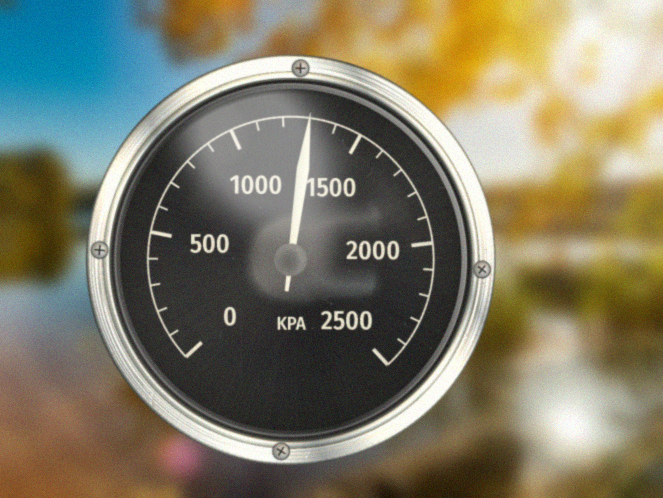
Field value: kPa 1300
